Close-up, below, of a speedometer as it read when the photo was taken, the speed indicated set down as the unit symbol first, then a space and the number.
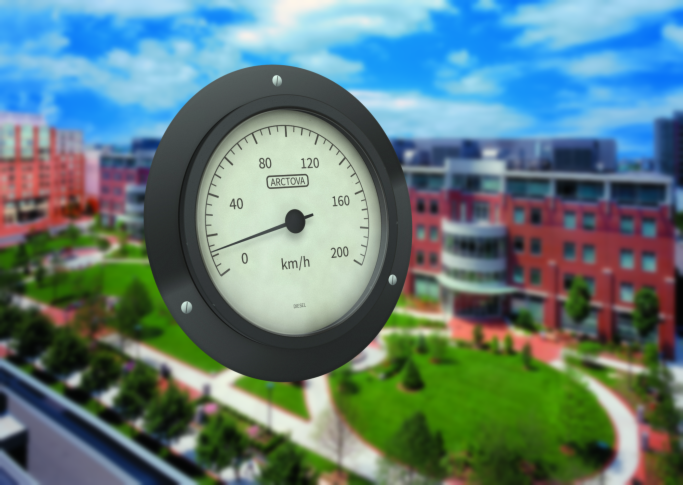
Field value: km/h 12.5
